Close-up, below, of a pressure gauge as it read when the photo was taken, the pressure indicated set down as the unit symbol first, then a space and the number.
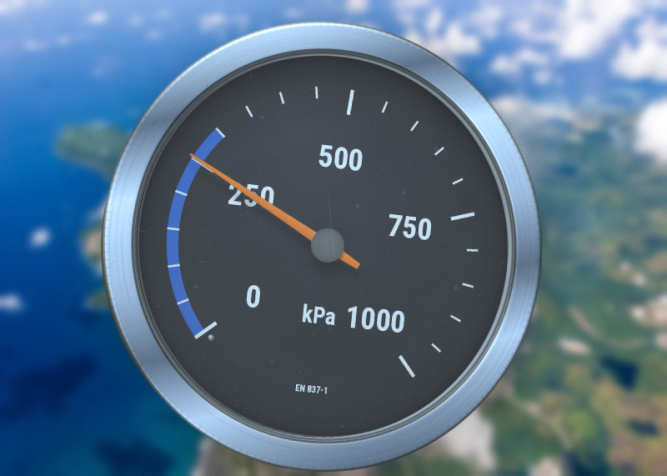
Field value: kPa 250
